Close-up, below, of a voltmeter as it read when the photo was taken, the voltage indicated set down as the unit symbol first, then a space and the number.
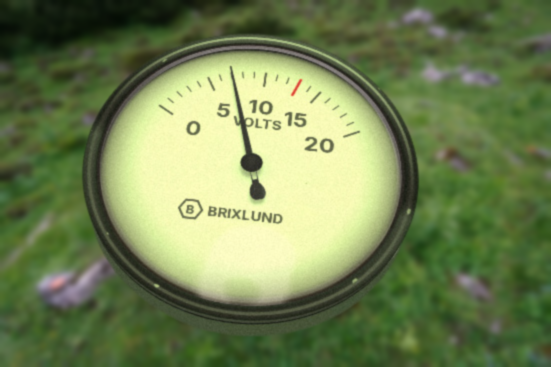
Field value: V 7
